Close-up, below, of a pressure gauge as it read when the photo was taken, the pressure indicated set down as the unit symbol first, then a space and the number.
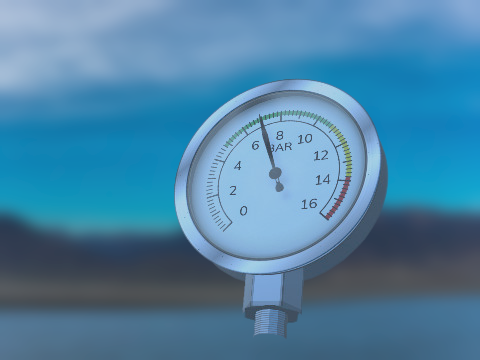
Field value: bar 7
